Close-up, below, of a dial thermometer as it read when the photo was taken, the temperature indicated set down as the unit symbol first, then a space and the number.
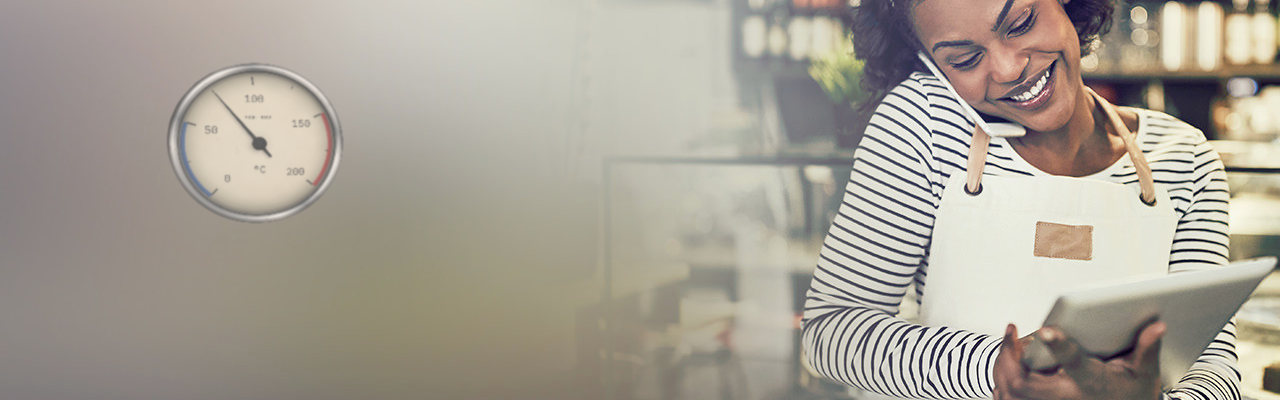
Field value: °C 75
